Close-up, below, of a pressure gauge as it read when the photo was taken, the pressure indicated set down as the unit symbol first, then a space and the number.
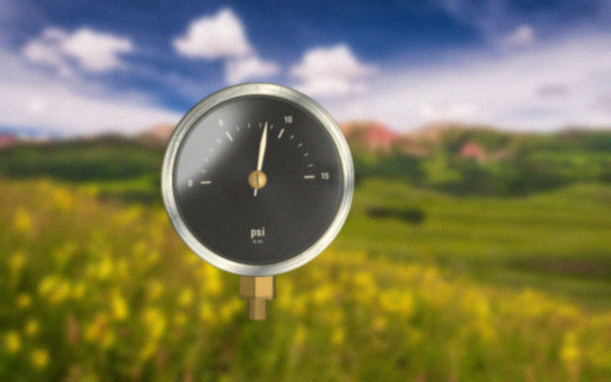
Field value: psi 8.5
